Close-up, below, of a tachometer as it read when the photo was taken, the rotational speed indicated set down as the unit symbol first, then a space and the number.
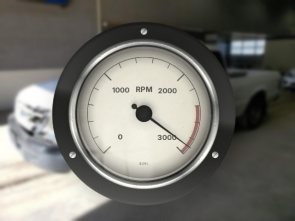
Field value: rpm 2900
